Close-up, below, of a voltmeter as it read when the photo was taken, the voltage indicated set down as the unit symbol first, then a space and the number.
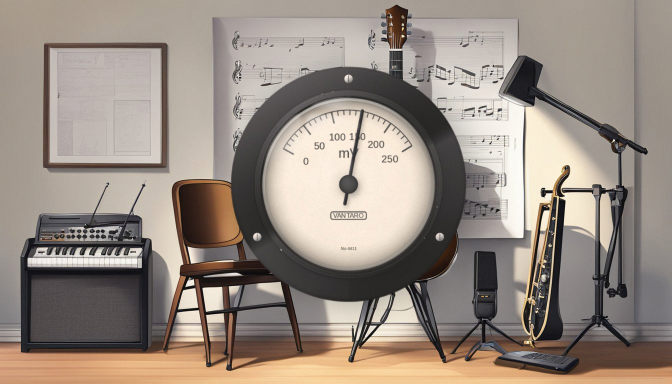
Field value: mV 150
